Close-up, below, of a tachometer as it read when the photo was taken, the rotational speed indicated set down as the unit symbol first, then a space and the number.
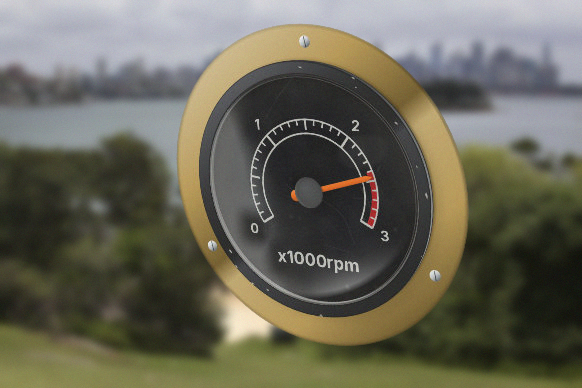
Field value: rpm 2450
